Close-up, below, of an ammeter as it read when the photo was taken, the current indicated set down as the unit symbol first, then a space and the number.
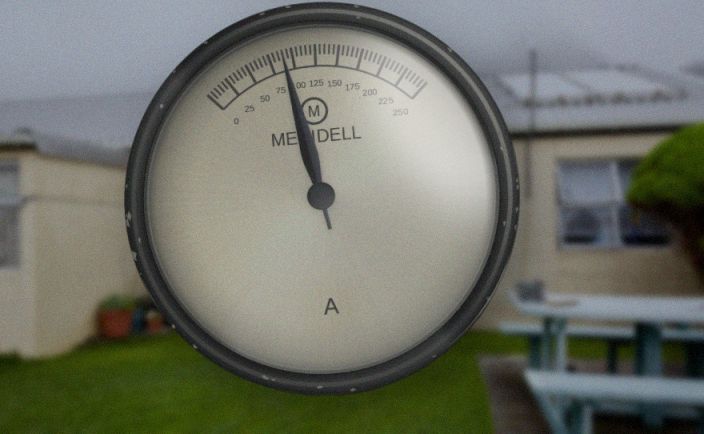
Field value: A 90
